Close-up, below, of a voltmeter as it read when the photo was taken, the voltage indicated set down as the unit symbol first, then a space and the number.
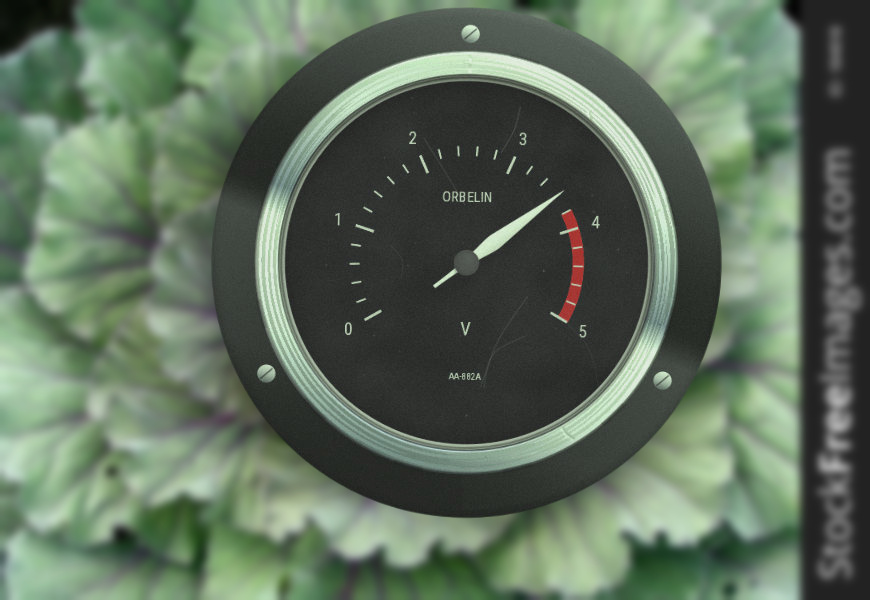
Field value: V 3.6
